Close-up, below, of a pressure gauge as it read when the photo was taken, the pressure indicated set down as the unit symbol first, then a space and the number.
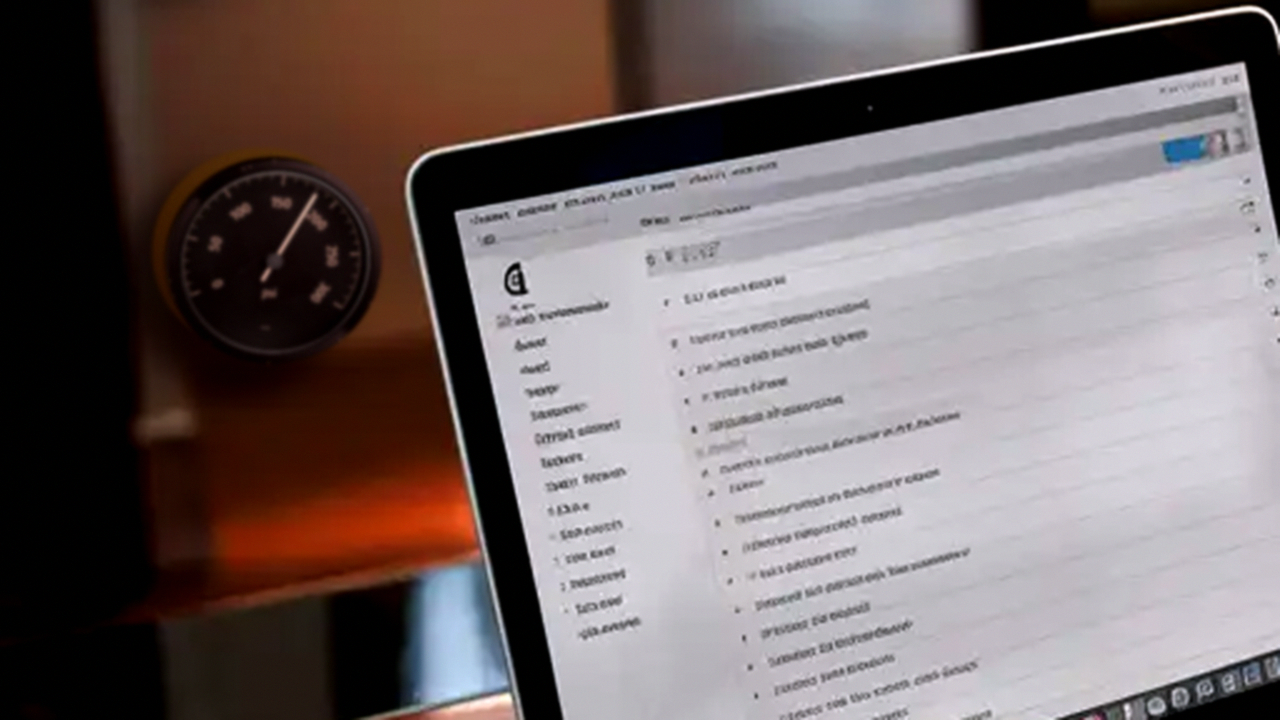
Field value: psi 180
